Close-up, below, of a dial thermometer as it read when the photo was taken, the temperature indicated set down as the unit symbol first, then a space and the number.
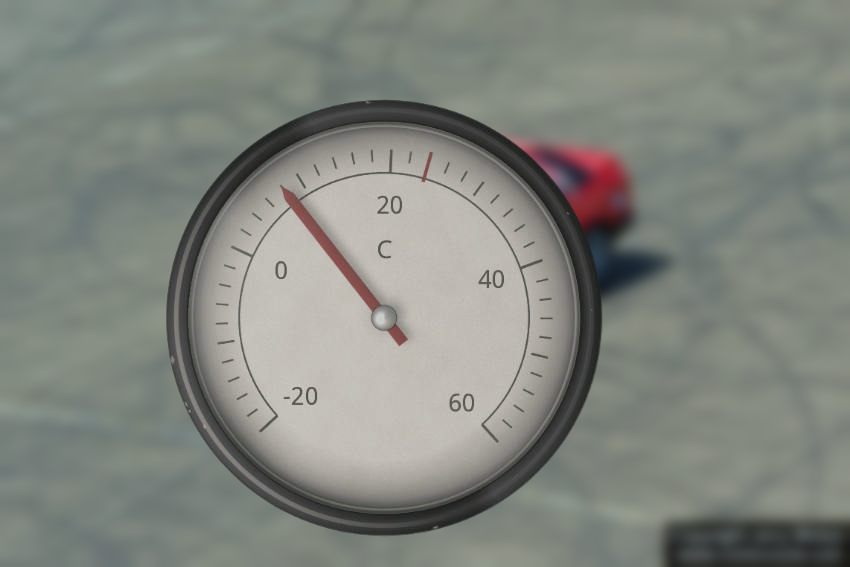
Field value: °C 8
